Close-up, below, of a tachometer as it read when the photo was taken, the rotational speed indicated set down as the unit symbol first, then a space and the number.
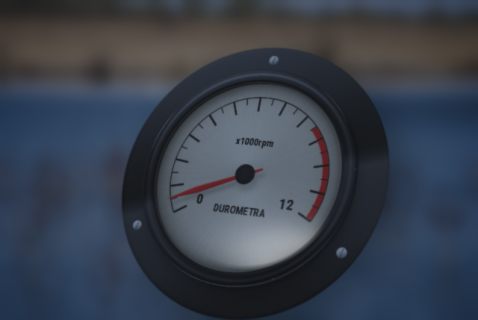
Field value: rpm 500
